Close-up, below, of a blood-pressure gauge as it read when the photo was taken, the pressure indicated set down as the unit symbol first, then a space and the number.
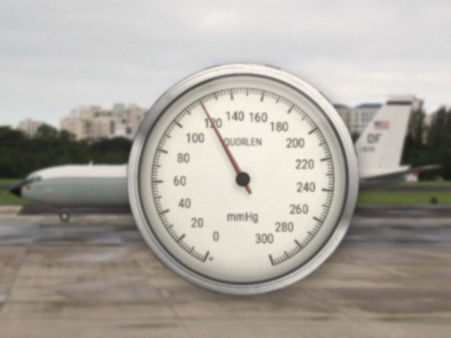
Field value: mmHg 120
